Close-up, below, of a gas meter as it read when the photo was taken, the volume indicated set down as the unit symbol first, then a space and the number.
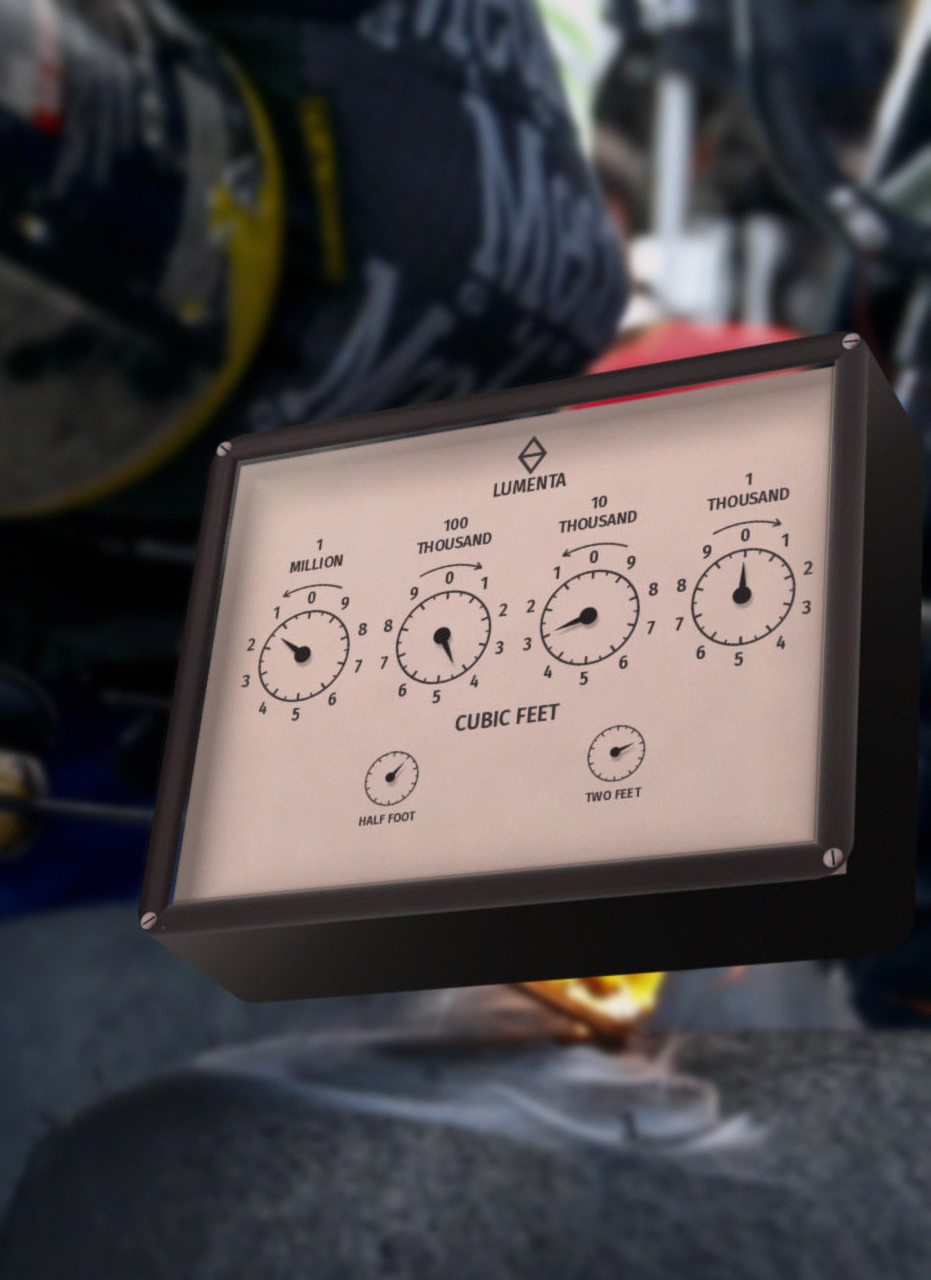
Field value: ft³ 143000
